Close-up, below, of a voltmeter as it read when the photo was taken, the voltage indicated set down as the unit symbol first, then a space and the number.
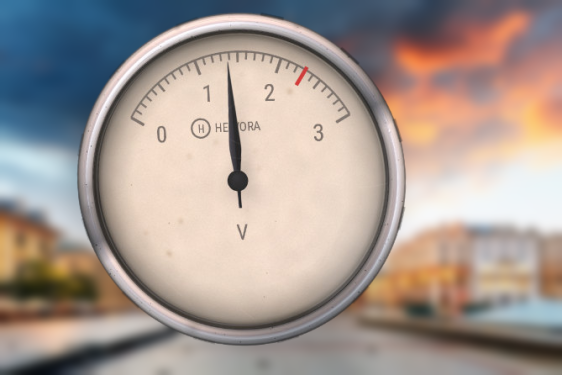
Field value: V 1.4
